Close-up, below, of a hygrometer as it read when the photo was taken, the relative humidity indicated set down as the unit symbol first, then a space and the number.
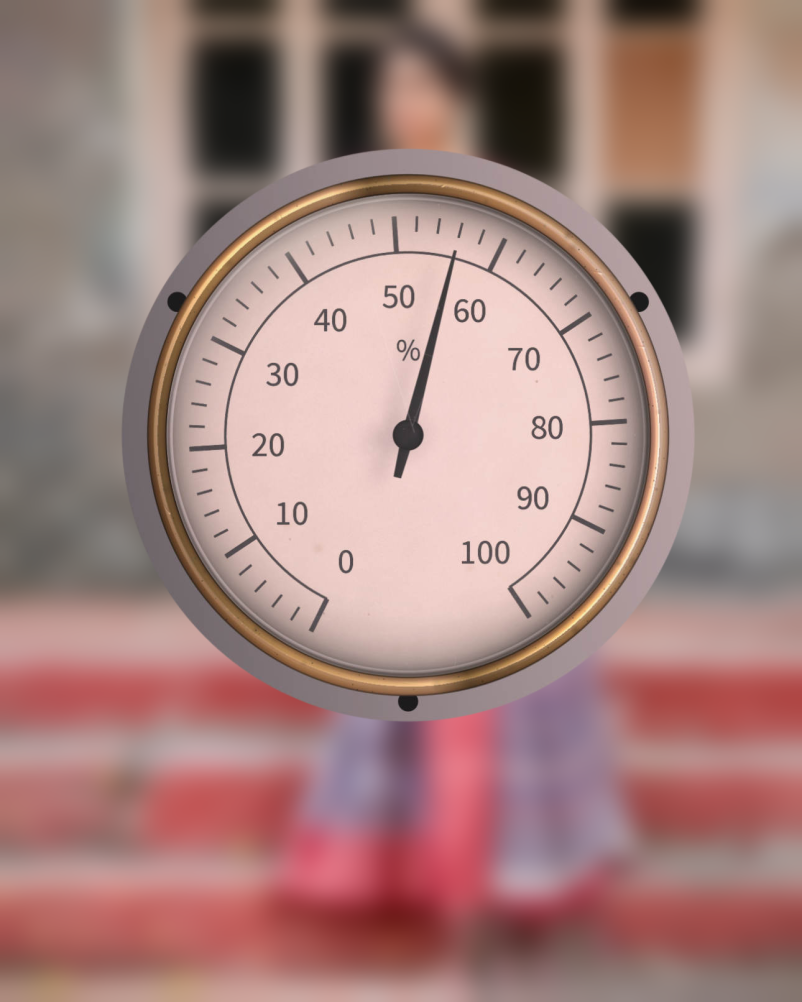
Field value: % 56
